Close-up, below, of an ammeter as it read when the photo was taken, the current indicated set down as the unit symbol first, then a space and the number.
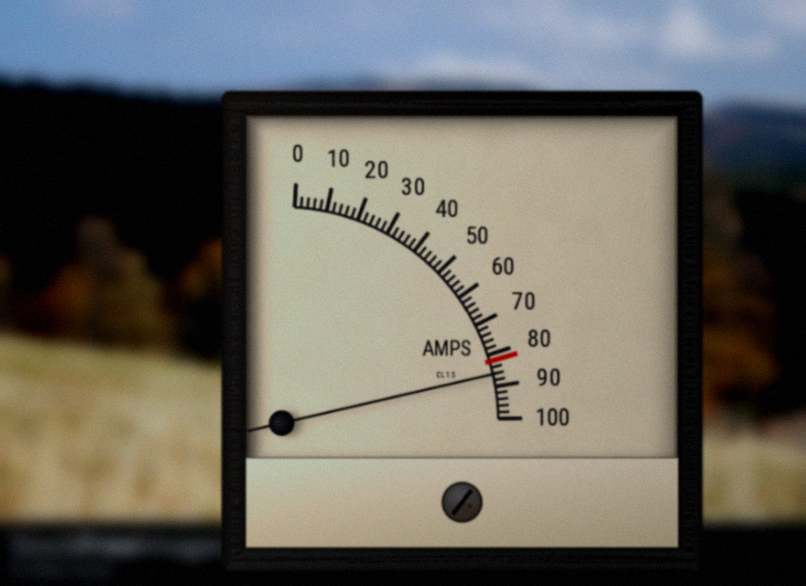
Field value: A 86
